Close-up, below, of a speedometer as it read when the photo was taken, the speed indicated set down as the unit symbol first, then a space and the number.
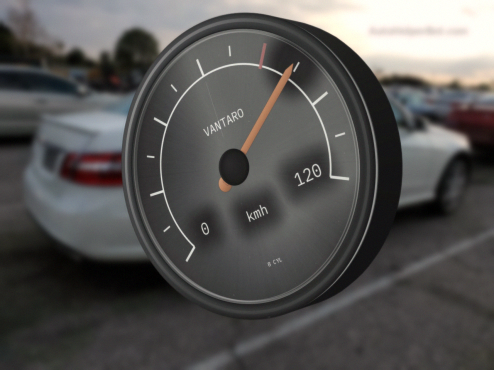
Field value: km/h 90
